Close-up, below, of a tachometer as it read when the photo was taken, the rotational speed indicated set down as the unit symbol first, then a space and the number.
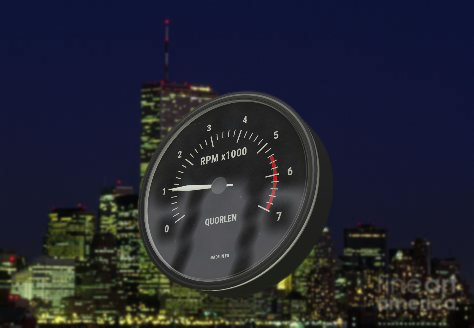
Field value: rpm 1000
